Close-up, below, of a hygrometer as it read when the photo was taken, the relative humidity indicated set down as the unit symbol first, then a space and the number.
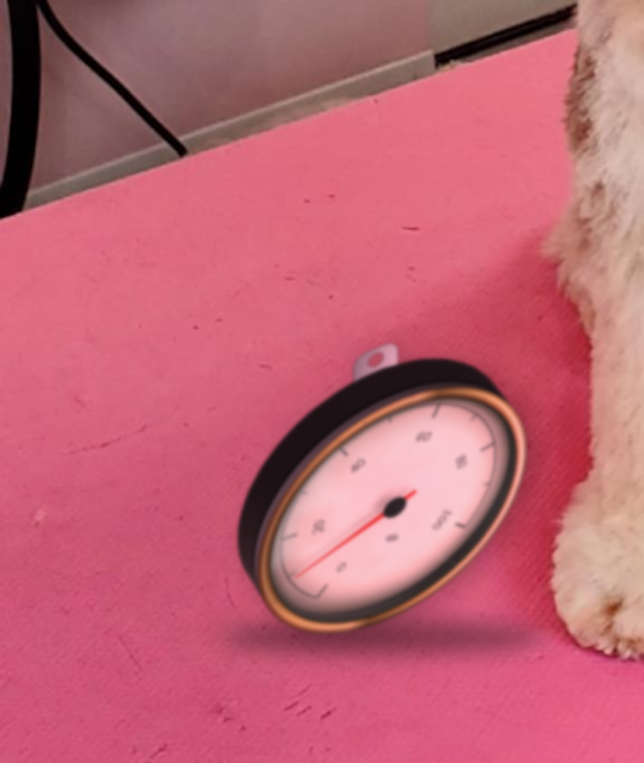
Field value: % 10
